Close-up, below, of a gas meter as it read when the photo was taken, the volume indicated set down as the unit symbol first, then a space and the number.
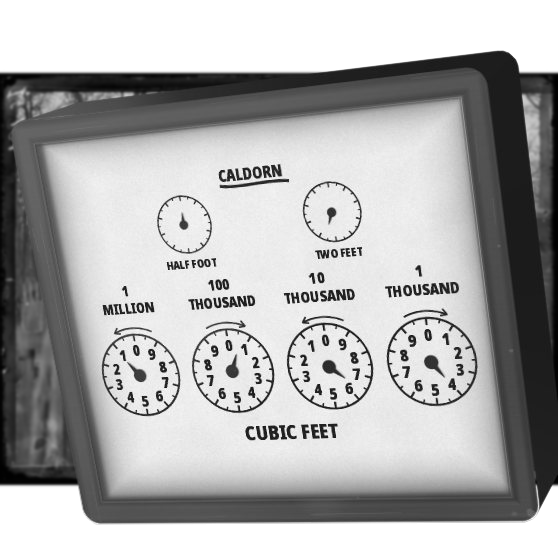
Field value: ft³ 106400
